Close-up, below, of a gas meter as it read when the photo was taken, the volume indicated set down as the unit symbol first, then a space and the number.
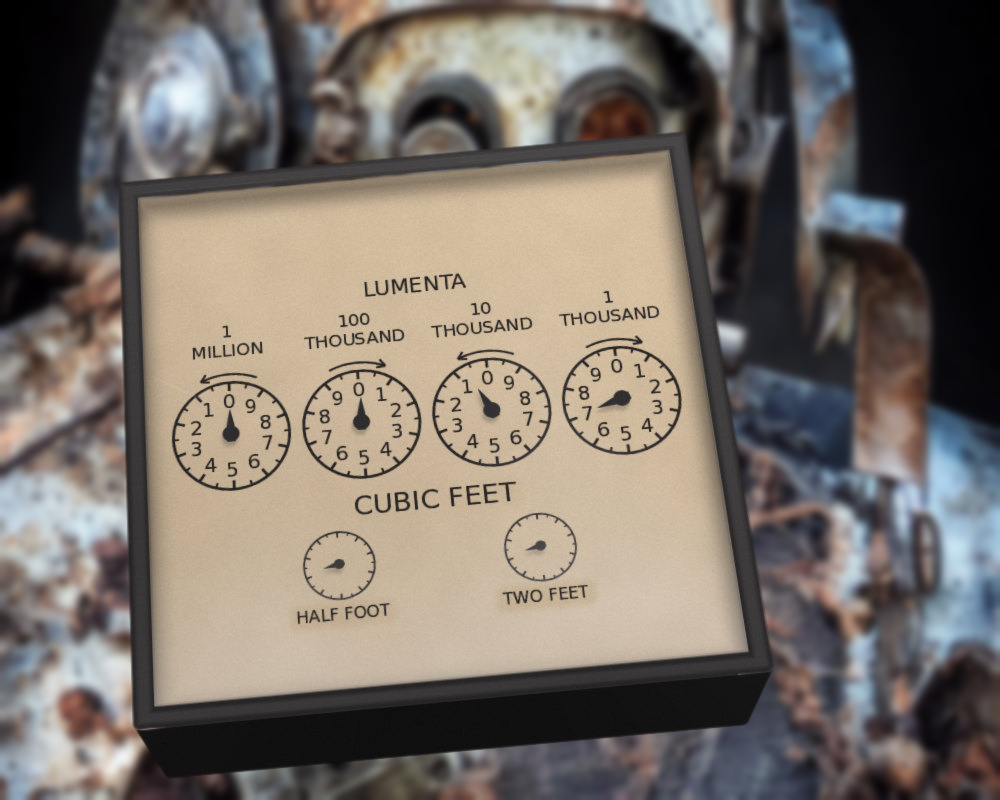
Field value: ft³ 700
